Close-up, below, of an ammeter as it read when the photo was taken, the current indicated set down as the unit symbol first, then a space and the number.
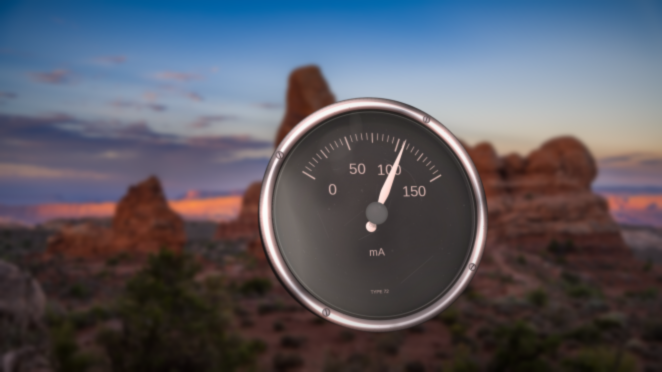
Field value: mA 105
